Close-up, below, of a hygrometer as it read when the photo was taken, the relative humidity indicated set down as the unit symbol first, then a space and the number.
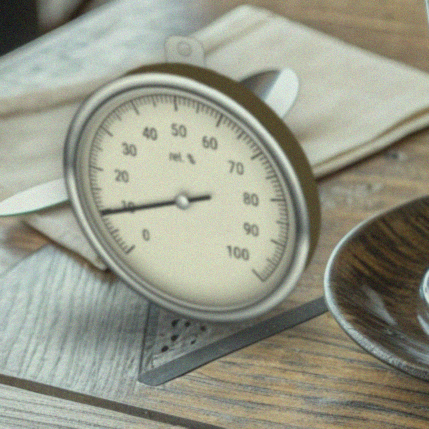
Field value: % 10
